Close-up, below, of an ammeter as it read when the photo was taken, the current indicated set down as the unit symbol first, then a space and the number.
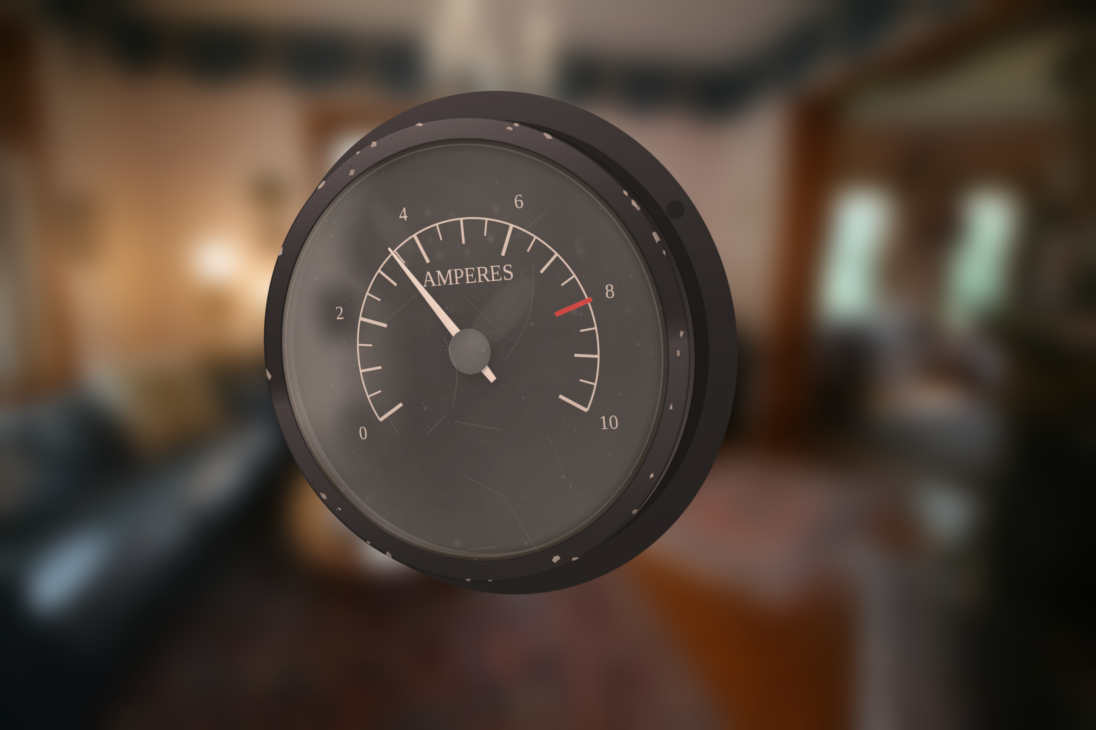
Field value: A 3.5
